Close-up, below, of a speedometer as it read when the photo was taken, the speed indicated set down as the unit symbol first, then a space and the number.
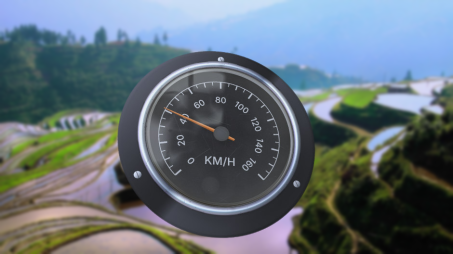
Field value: km/h 40
